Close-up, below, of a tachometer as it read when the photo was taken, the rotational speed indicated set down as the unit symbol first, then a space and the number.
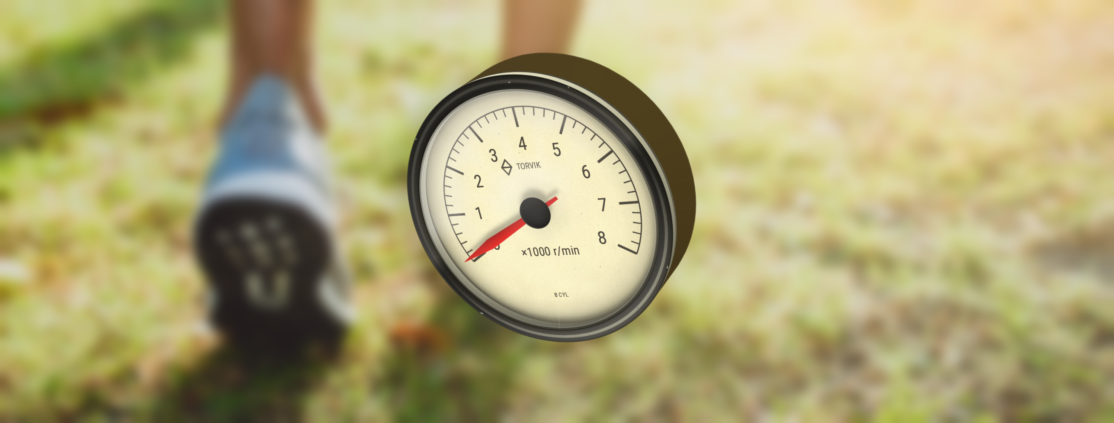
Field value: rpm 100
